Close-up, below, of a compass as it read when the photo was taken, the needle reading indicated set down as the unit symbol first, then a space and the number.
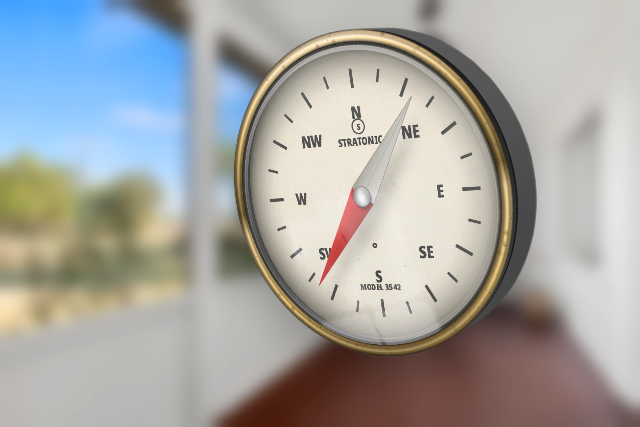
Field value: ° 217.5
